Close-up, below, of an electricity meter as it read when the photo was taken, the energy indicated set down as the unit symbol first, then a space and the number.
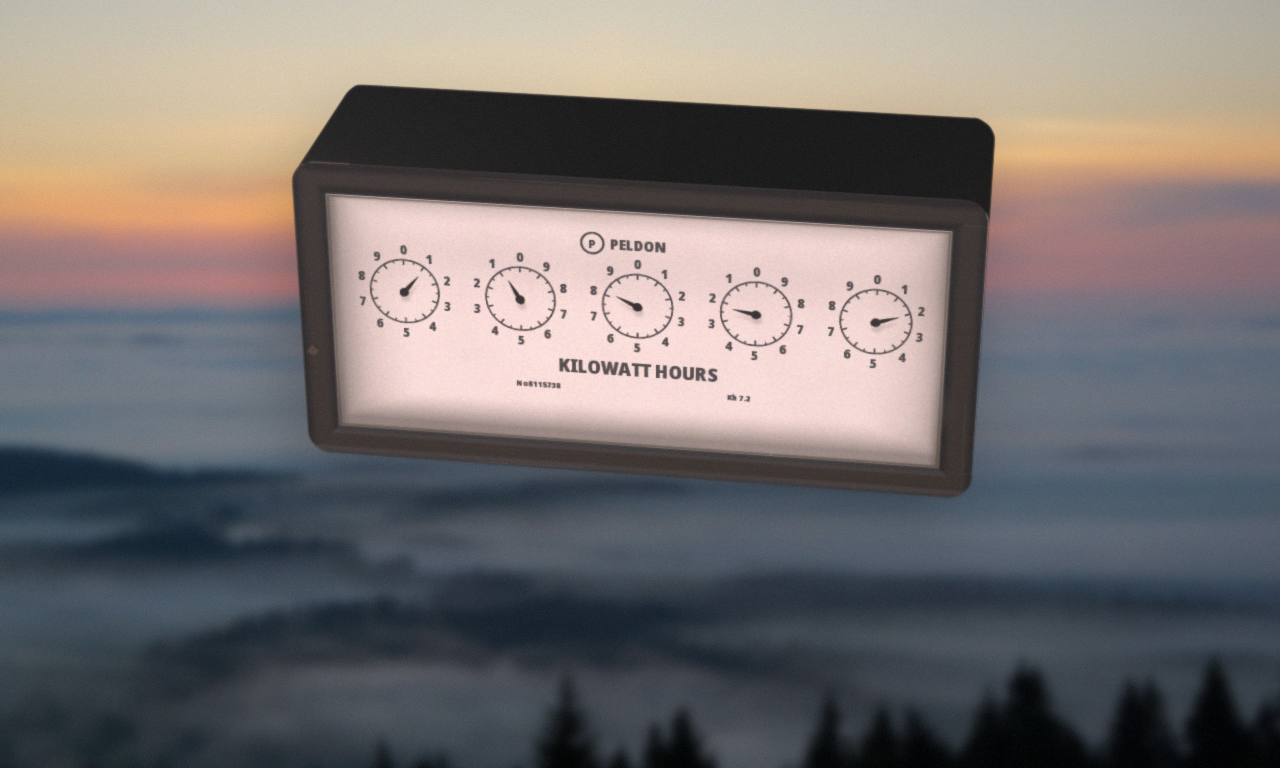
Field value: kWh 10822
